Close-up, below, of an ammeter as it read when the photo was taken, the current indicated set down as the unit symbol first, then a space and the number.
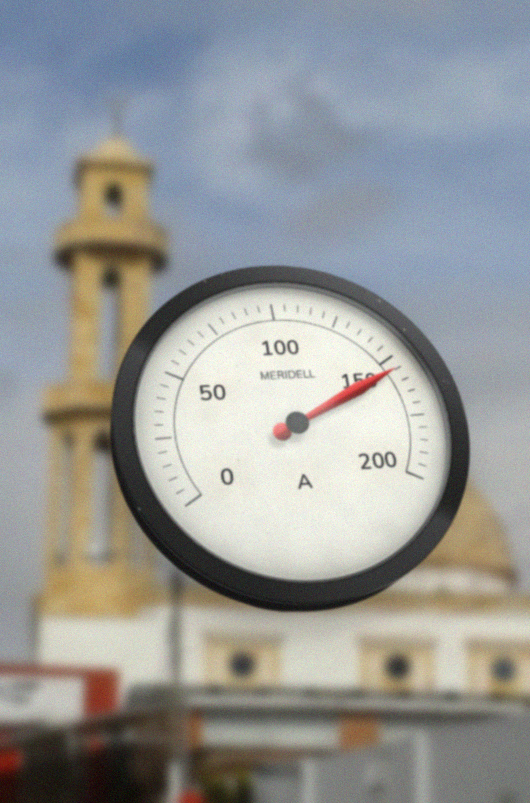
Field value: A 155
